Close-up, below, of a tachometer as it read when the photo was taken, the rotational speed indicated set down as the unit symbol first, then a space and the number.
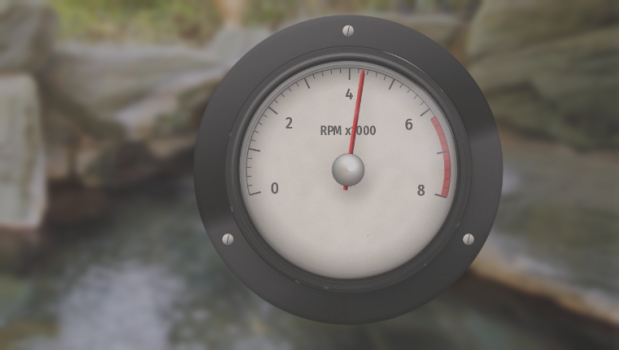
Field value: rpm 4300
